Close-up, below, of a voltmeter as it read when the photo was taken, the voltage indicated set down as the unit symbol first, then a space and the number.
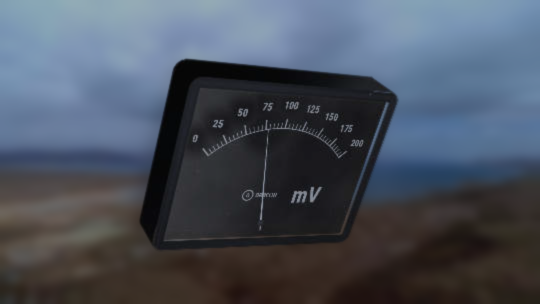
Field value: mV 75
